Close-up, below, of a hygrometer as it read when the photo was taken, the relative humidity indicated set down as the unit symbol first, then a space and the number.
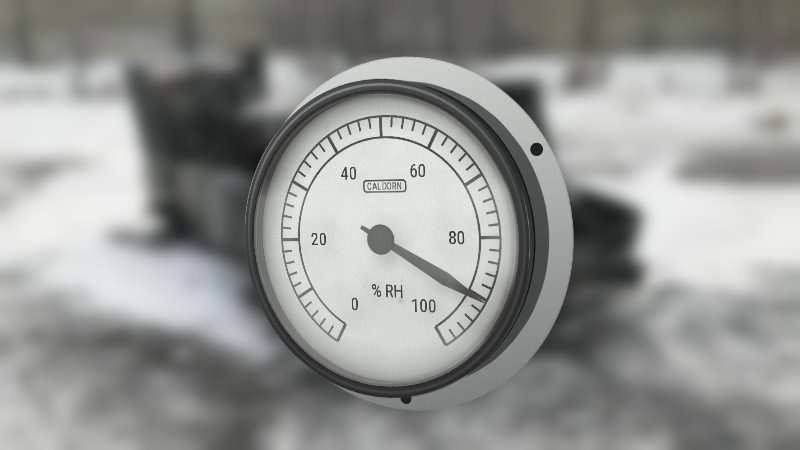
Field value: % 90
